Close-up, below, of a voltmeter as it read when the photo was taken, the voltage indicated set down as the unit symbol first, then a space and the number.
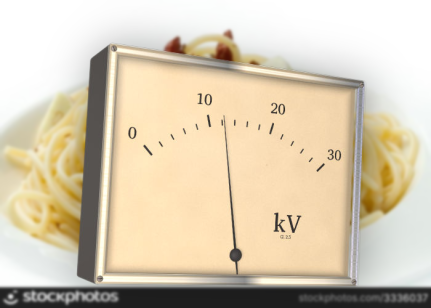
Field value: kV 12
